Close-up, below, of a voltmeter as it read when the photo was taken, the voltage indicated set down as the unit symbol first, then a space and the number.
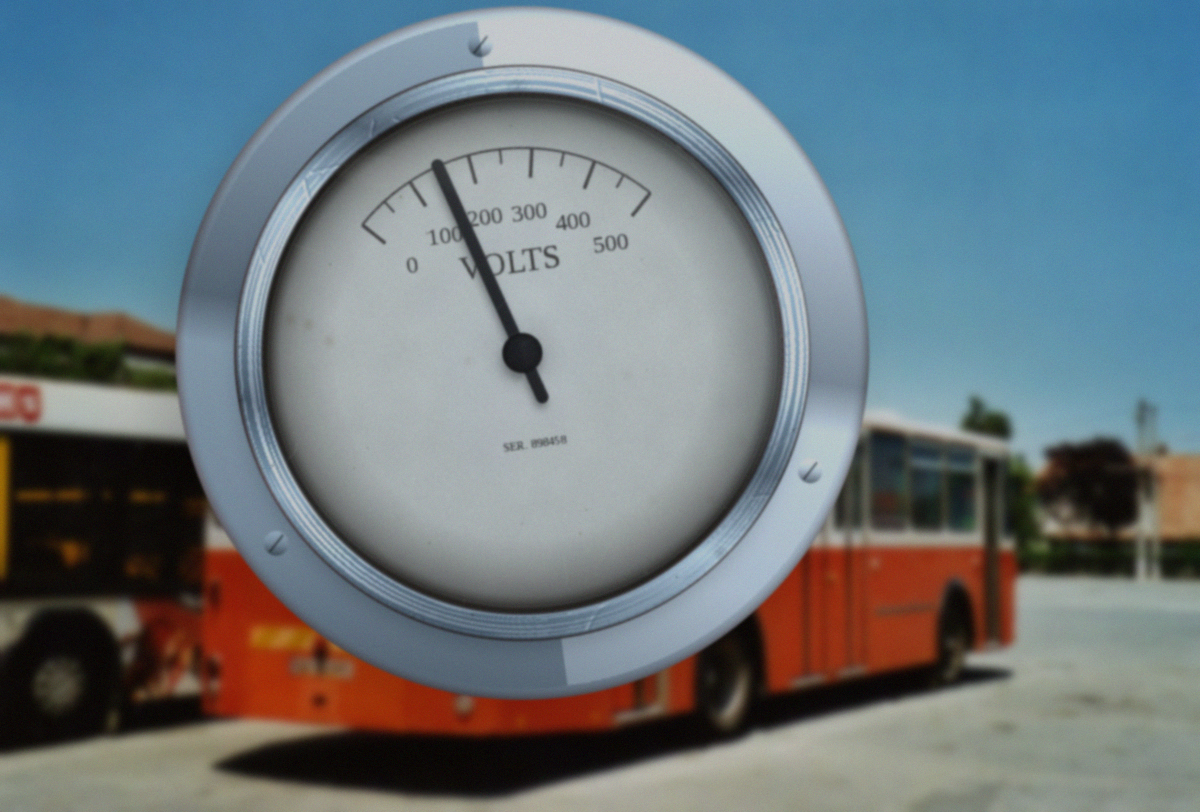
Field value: V 150
